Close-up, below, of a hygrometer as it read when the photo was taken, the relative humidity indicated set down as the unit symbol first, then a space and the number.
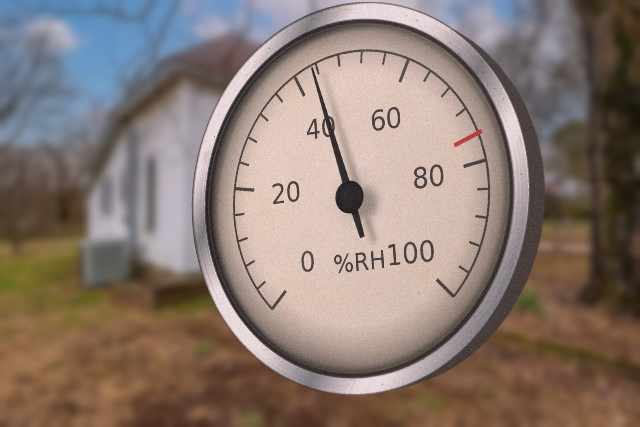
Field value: % 44
